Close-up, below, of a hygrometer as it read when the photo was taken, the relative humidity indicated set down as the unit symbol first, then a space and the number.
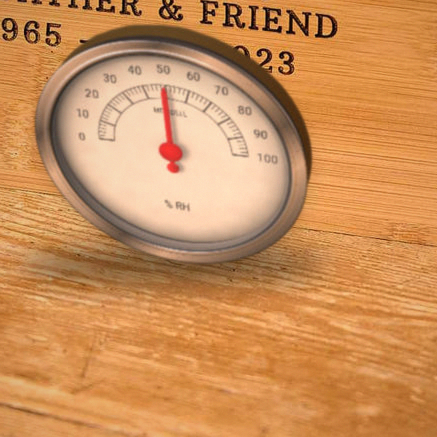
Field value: % 50
